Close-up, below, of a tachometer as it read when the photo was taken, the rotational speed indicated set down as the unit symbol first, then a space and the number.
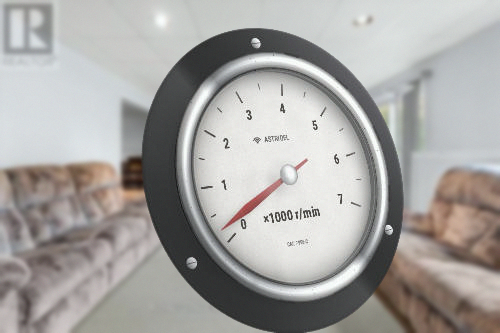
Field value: rpm 250
